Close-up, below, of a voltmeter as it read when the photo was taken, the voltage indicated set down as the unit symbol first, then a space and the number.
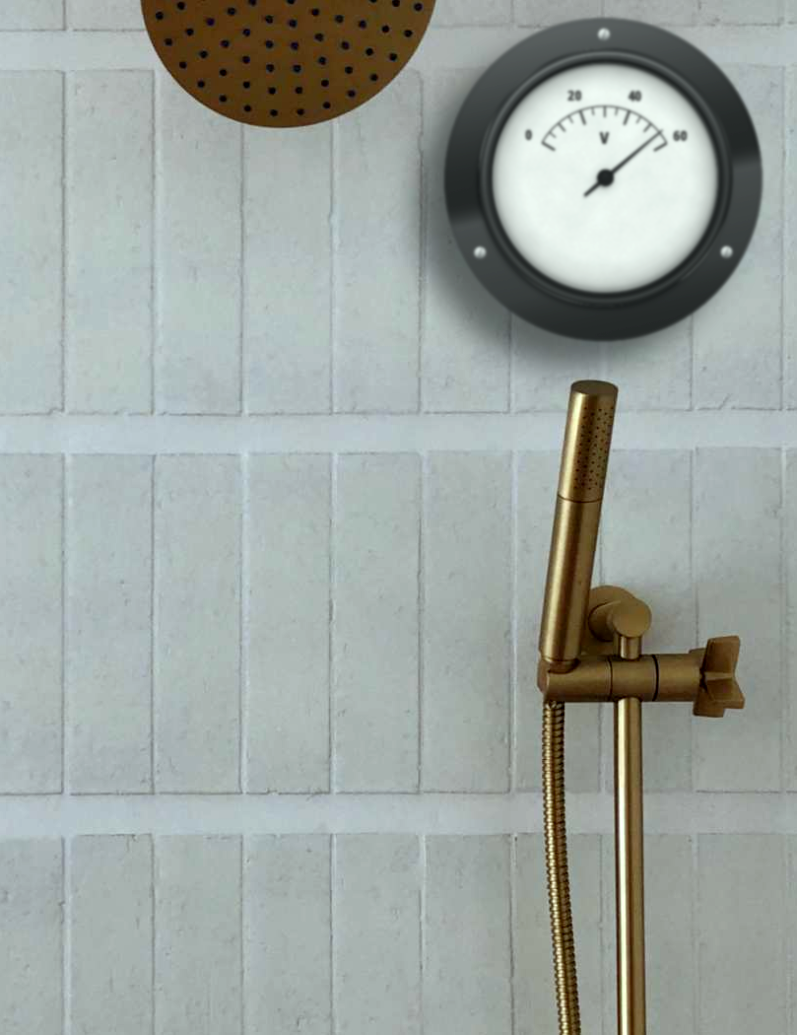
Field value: V 55
